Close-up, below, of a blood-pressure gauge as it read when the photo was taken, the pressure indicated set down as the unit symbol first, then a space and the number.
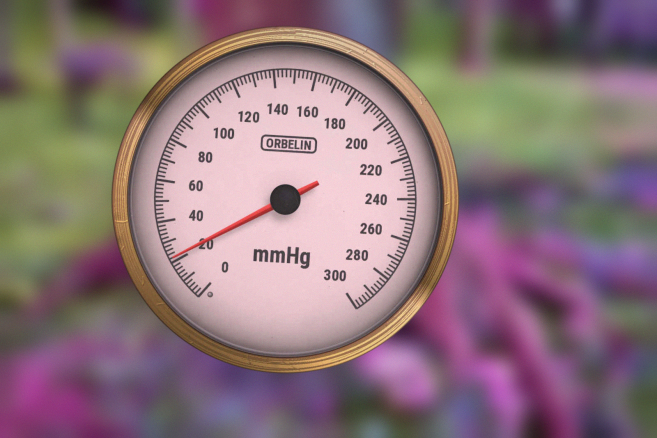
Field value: mmHg 22
